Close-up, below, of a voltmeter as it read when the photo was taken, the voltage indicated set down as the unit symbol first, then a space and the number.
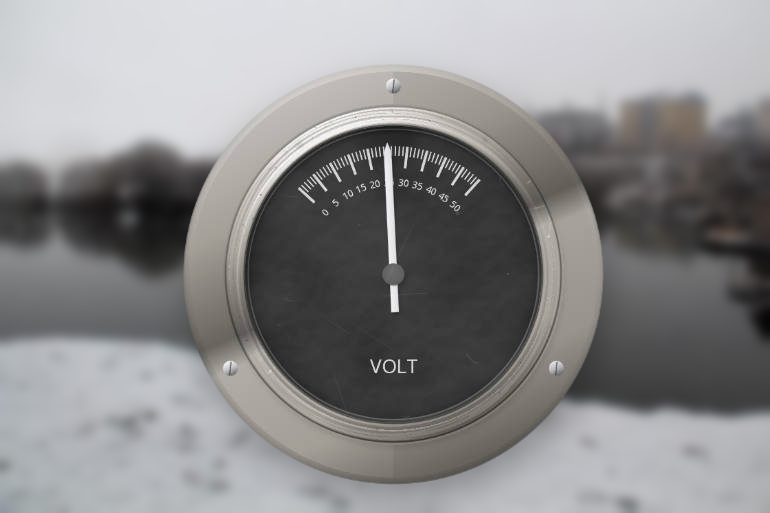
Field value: V 25
